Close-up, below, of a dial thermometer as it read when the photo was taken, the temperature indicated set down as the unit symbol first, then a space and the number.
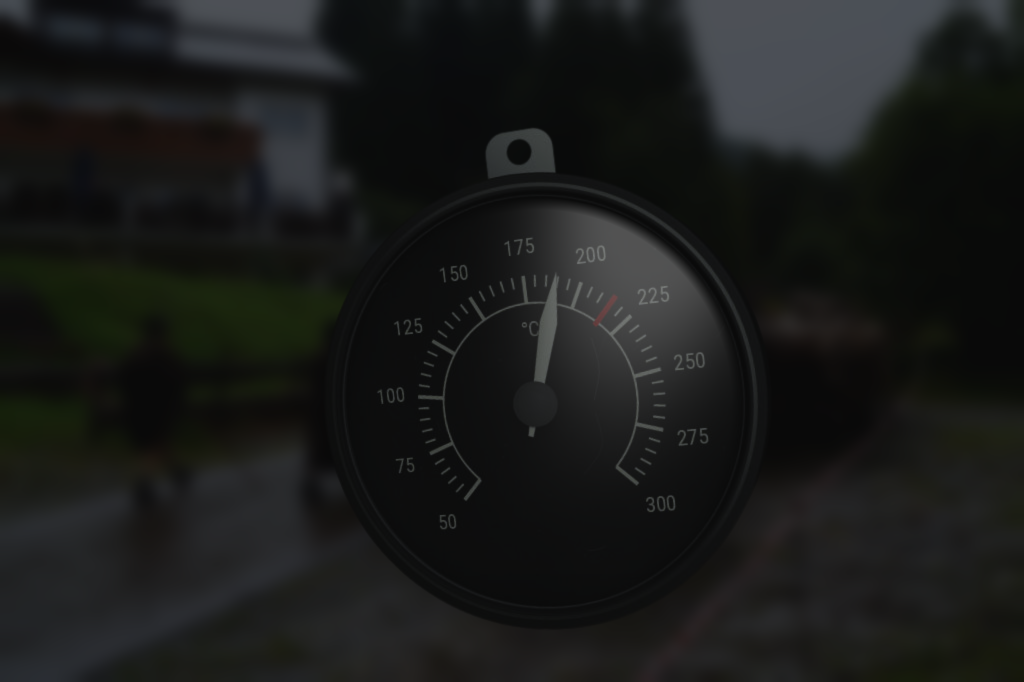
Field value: °C 190
